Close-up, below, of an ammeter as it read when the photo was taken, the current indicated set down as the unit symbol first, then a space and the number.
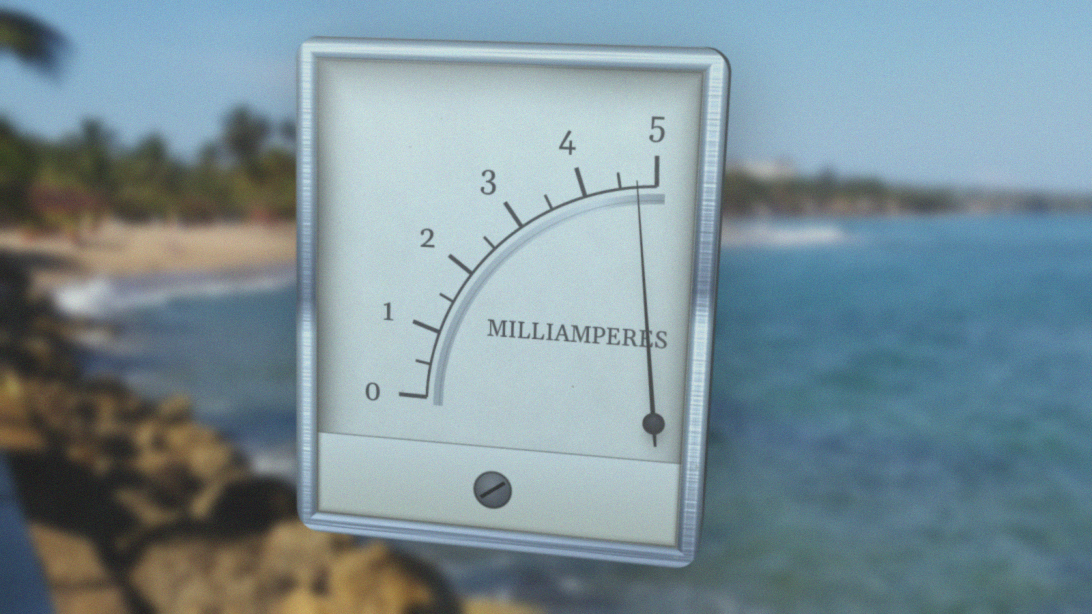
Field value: mA 4.75
